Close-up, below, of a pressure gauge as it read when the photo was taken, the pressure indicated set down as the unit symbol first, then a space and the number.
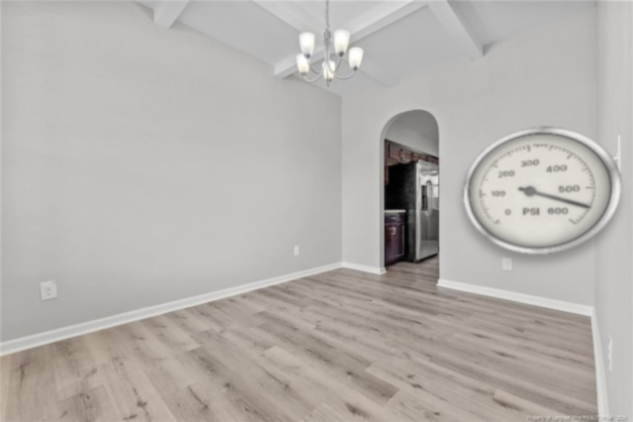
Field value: psi 550
